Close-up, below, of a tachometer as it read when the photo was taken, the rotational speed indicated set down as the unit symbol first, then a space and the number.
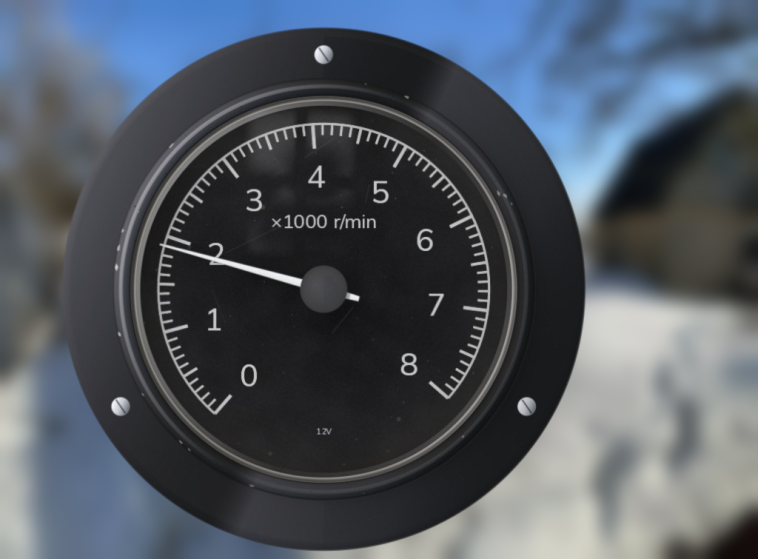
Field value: rpm 1900
